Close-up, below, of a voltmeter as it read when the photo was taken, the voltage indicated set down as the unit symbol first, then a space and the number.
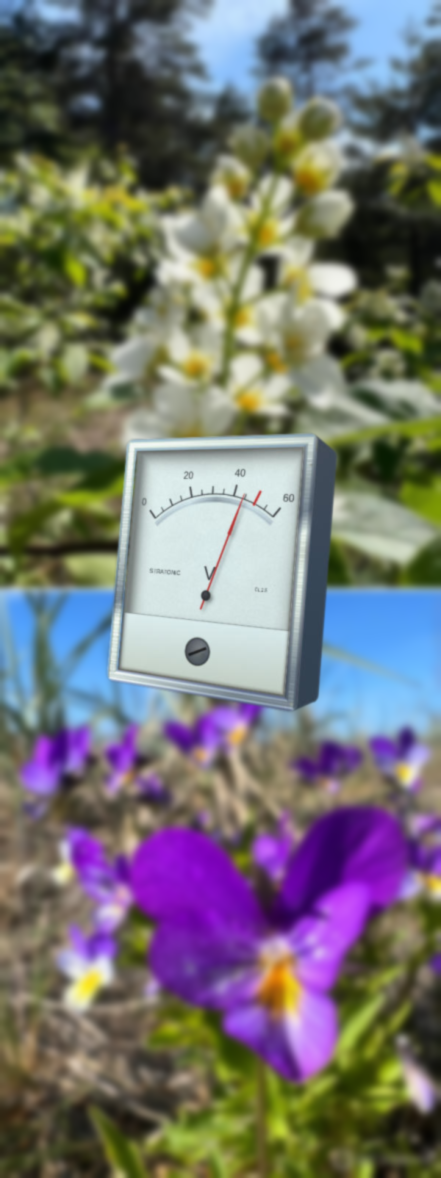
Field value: V 45
